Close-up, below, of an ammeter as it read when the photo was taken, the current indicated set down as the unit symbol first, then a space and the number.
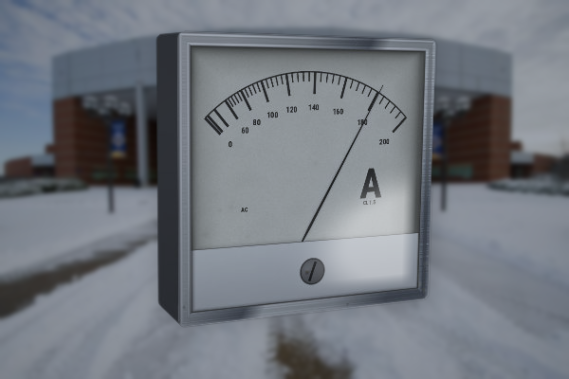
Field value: A 180
